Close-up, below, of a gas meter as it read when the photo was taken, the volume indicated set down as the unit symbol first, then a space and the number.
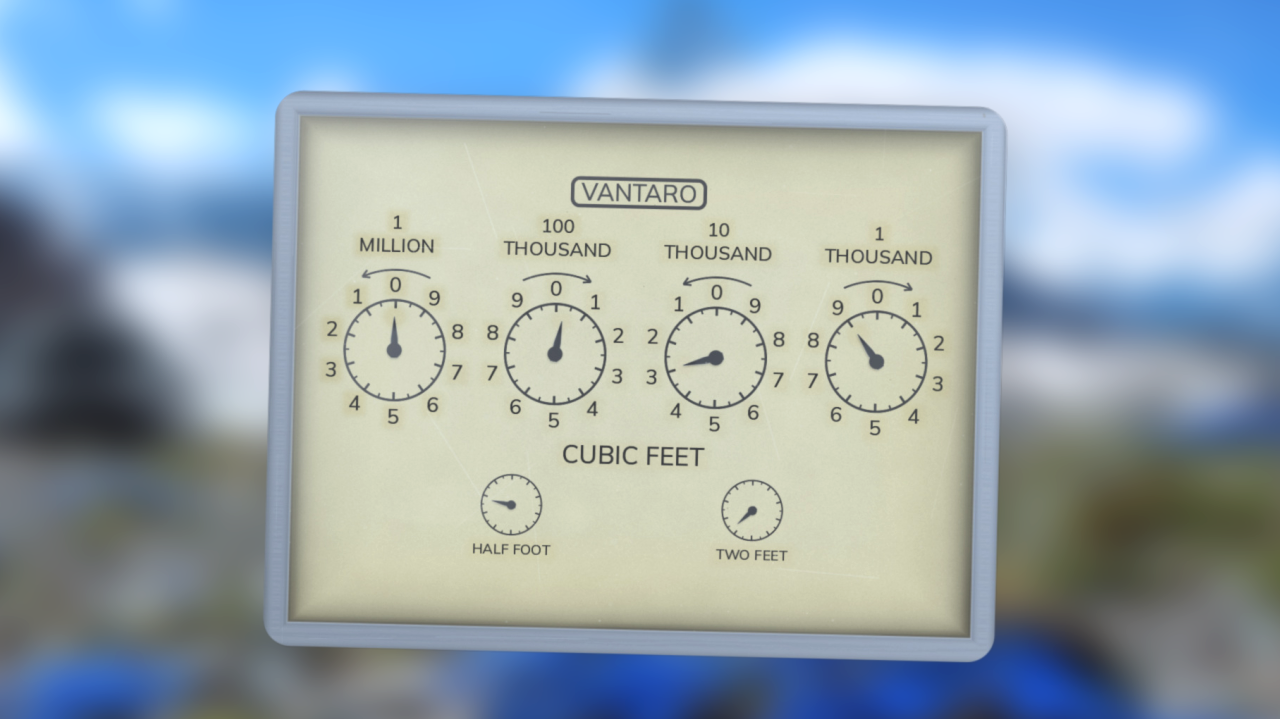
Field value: ft³ 2900
